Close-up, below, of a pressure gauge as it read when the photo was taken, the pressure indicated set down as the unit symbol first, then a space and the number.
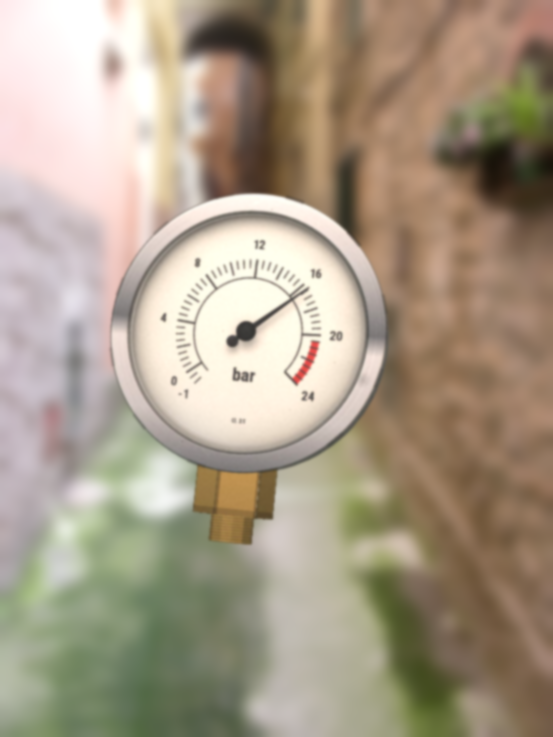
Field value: bar 16.5
